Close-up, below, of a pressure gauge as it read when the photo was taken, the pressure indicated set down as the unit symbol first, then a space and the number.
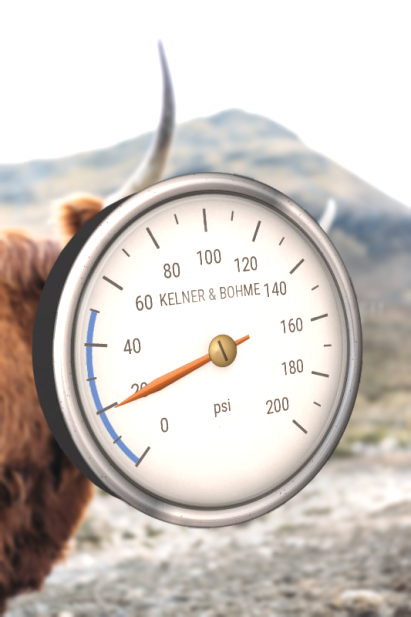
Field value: psi 20
